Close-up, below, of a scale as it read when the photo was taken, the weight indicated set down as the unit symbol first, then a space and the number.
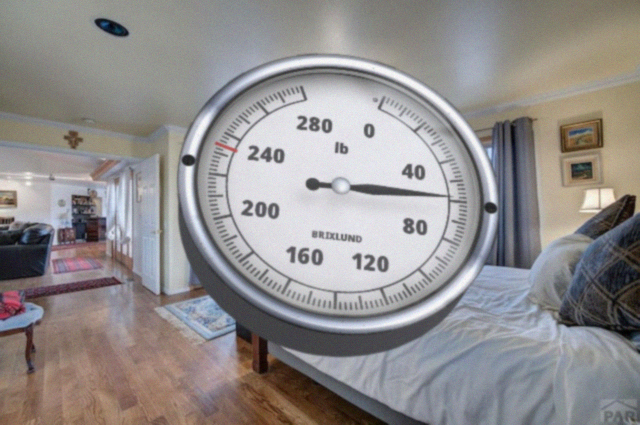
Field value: lb 60
